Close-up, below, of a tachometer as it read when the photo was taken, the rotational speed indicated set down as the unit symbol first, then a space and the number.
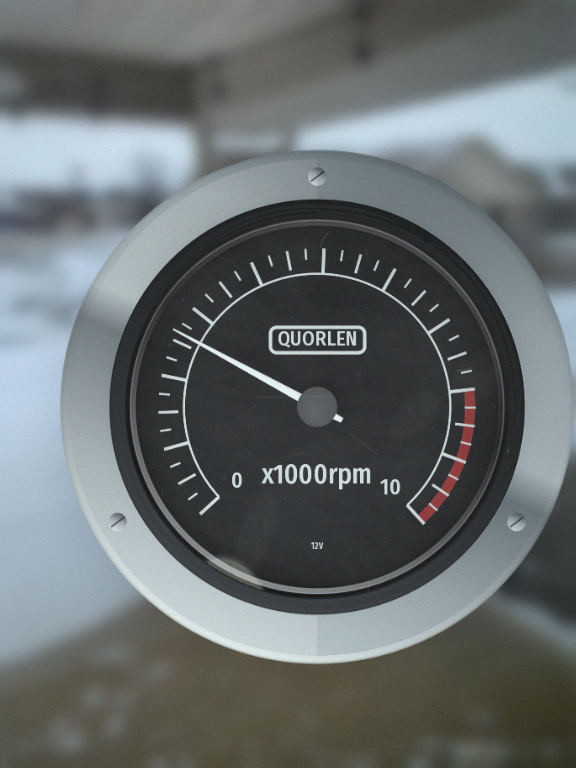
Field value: rpm 2625
